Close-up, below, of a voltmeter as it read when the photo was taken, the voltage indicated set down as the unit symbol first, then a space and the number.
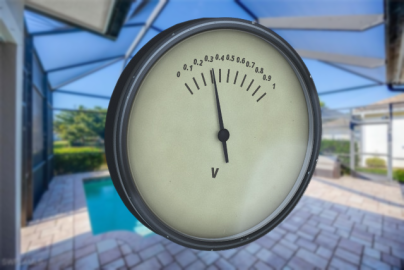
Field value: V 0.3
